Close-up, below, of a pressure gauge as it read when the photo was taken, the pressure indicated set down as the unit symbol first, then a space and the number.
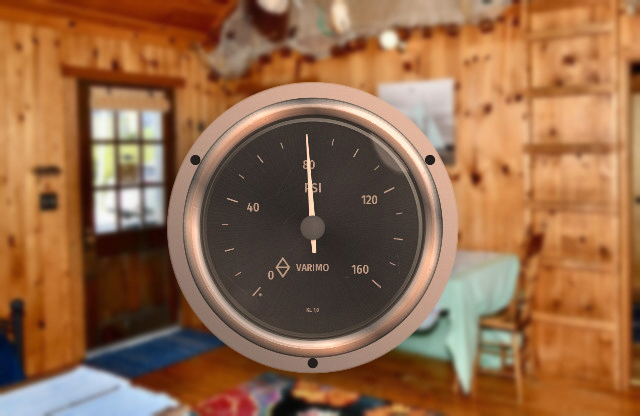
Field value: psi 80
